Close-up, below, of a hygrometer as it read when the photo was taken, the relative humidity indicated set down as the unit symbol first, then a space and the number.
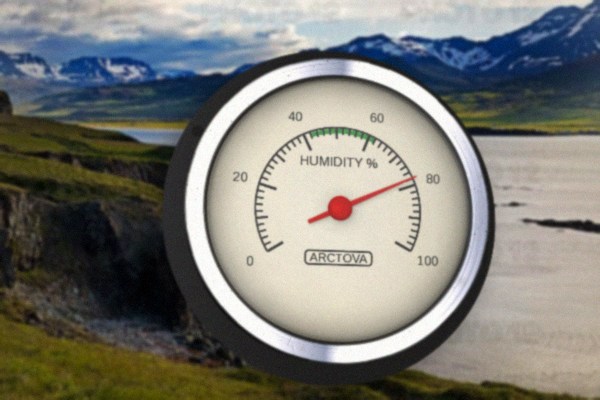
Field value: % 78
